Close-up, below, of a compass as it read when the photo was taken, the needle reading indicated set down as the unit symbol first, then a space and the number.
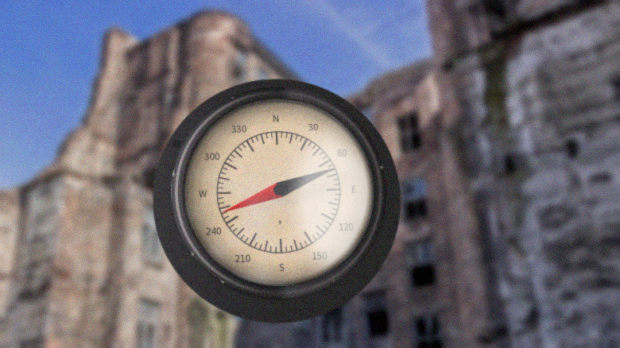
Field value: ° 250
